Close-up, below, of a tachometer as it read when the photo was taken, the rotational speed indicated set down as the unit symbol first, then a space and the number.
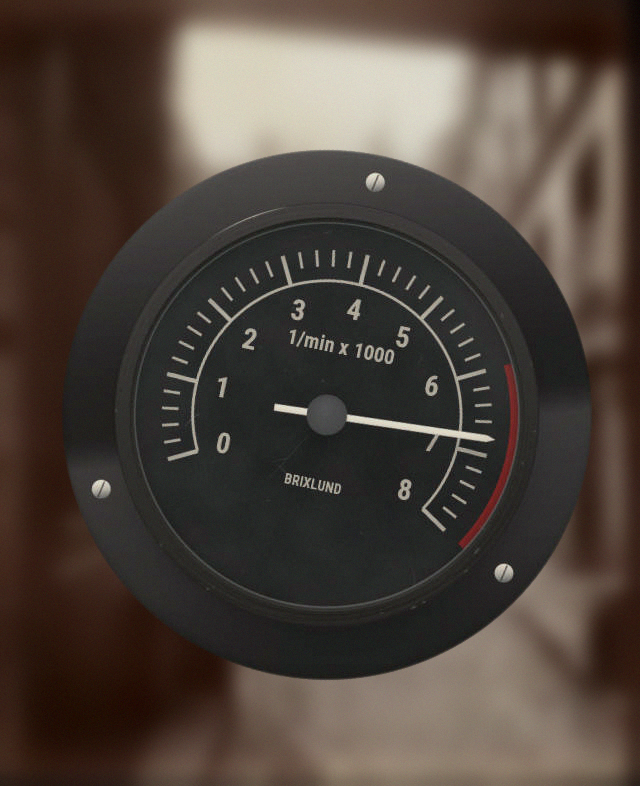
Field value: rpm 6800
